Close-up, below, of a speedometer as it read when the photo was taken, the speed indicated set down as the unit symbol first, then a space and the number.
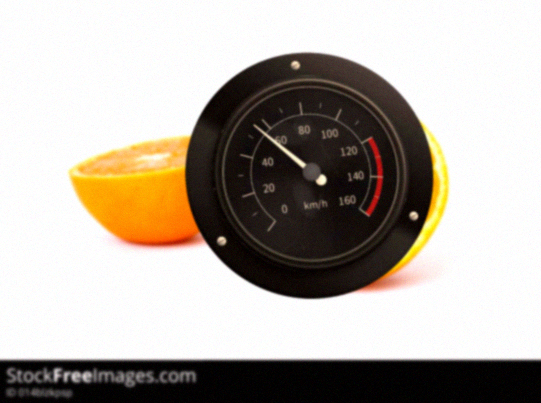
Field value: km/h 55
